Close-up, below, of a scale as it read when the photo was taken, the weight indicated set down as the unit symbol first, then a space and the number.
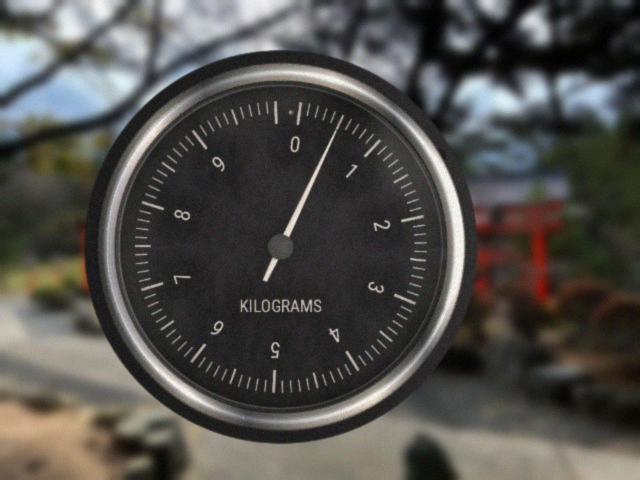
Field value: kg 0.5
